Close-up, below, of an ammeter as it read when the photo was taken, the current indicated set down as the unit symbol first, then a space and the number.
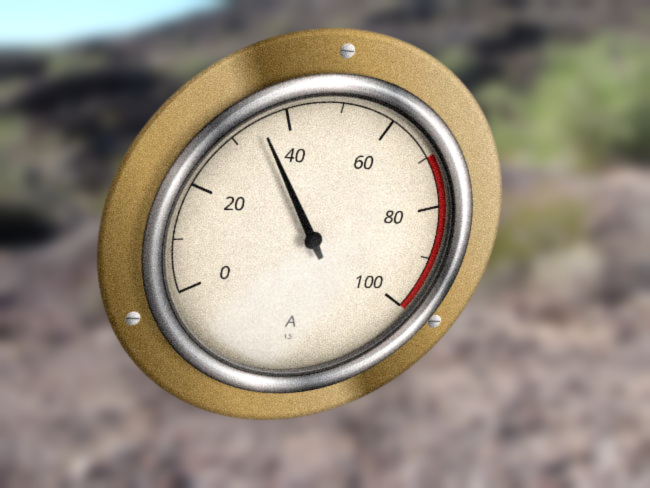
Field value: A 35
